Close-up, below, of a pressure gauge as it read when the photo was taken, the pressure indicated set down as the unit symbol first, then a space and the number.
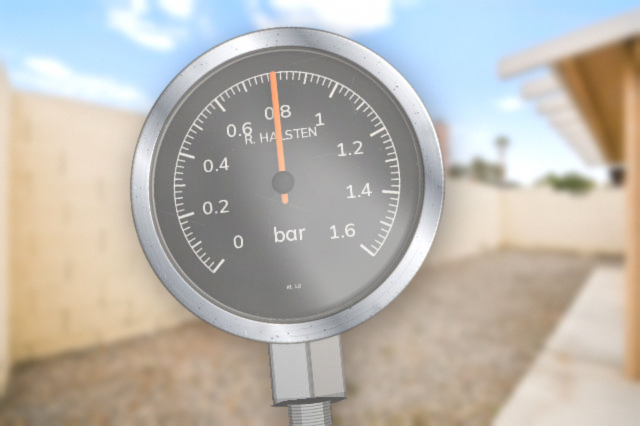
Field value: bar 0.8
